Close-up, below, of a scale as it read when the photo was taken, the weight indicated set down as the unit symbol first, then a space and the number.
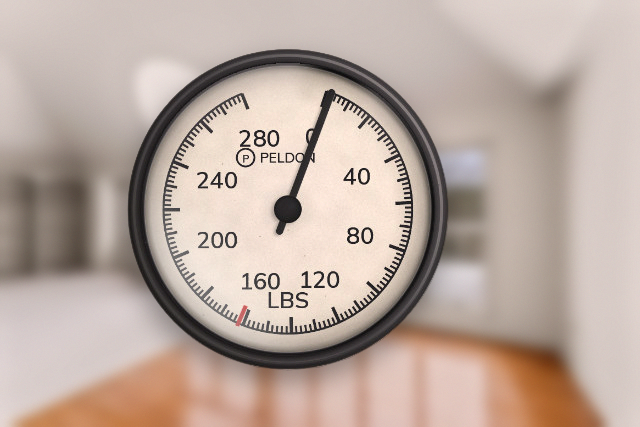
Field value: lb 2
